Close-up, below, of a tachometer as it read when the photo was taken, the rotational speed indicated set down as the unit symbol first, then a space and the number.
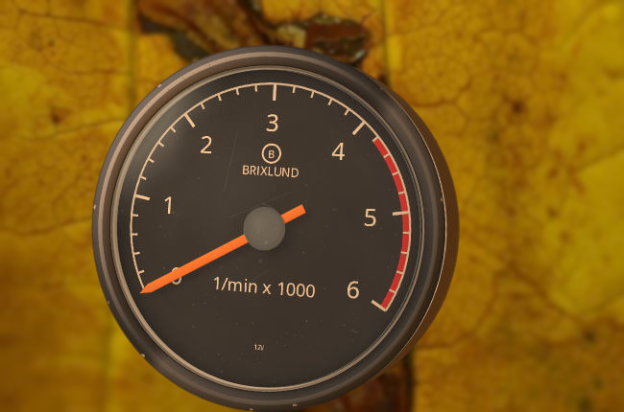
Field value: rpm 0
